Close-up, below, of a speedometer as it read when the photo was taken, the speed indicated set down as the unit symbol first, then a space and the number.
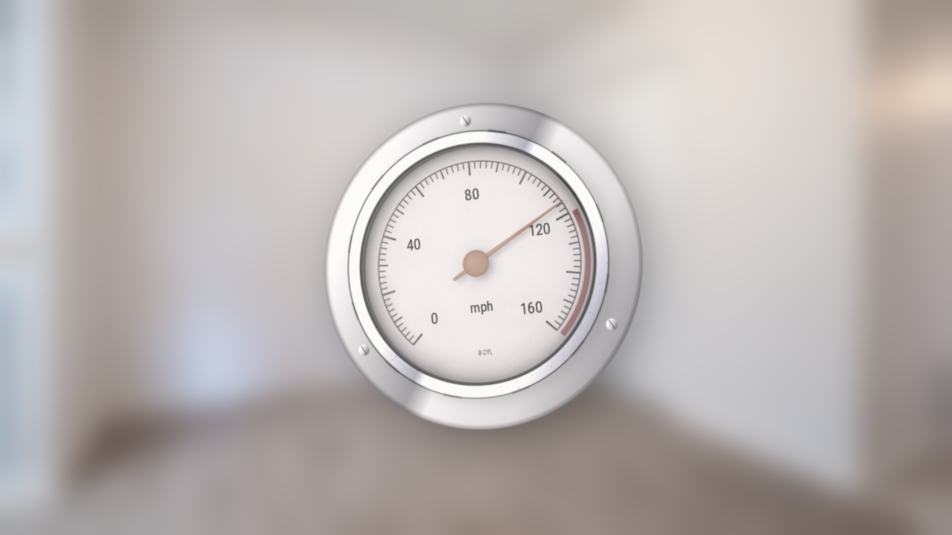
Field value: mph 116
